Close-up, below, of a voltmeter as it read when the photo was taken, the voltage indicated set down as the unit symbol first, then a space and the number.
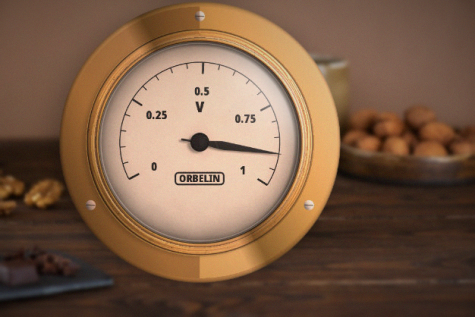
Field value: V 0.9
